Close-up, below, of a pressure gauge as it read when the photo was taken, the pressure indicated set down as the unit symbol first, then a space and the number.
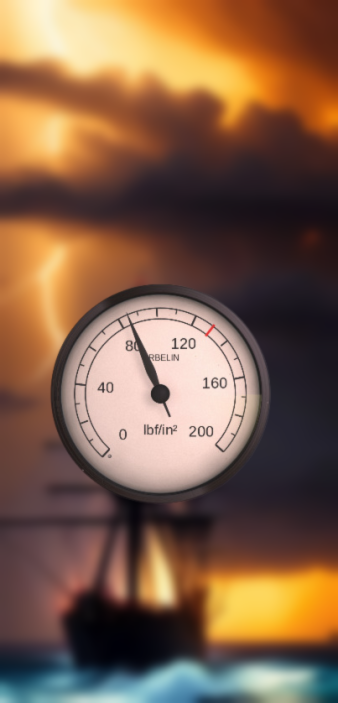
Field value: psi 85
